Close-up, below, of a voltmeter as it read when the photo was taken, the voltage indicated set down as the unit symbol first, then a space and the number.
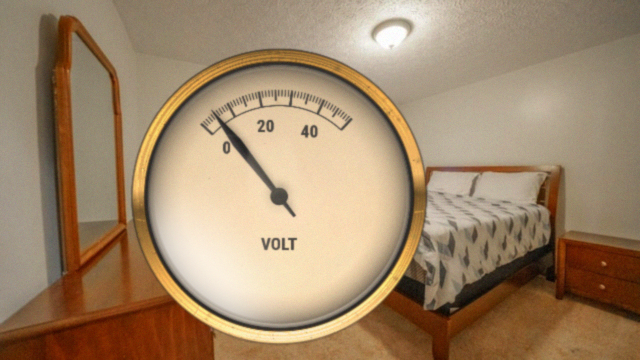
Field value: V 5
